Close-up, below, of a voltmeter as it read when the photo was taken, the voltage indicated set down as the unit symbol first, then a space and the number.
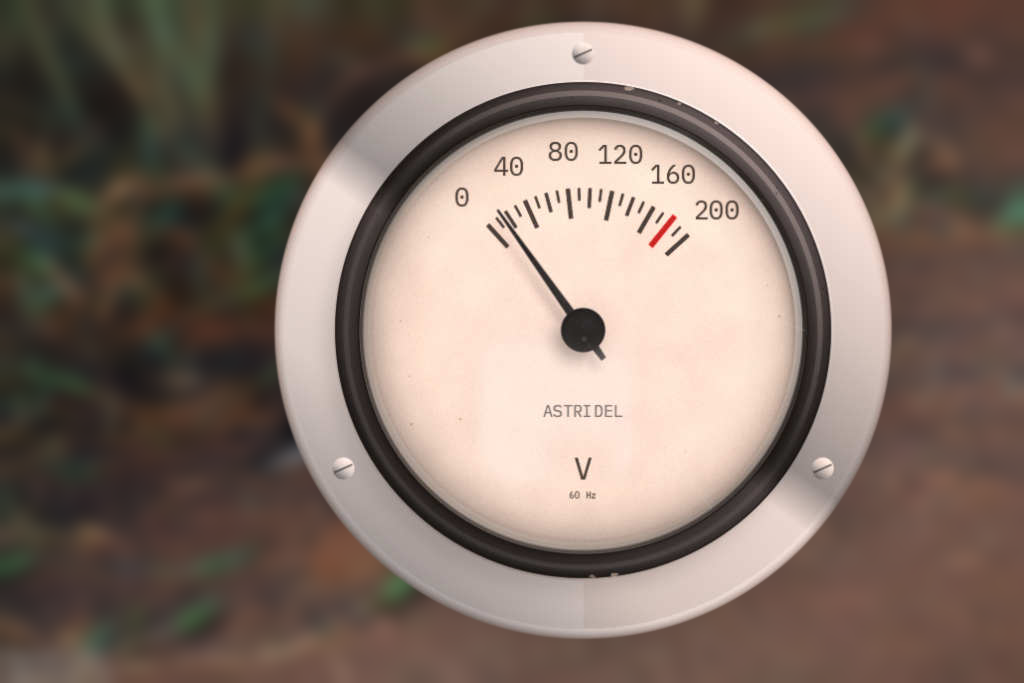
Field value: V 15
